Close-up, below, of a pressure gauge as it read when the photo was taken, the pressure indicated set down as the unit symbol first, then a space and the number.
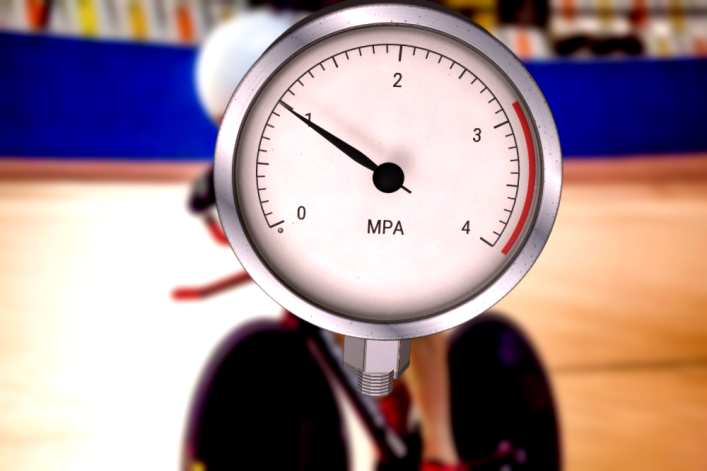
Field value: MPa 1
